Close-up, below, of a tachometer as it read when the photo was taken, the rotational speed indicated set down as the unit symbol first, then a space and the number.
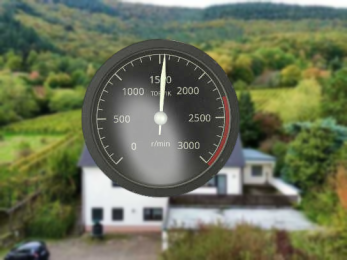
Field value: rpm 1550
